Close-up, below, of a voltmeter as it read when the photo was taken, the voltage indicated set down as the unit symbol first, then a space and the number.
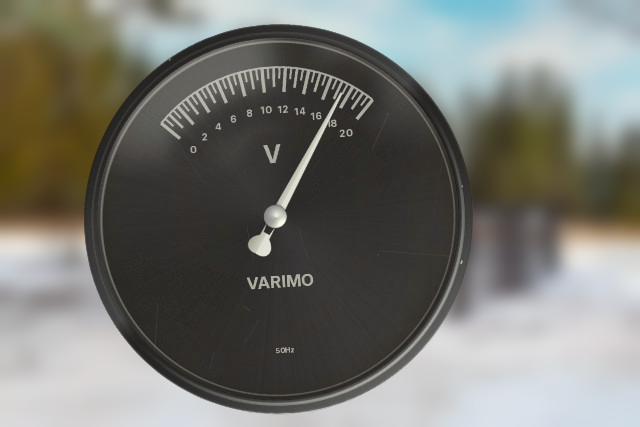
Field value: V 17.5
